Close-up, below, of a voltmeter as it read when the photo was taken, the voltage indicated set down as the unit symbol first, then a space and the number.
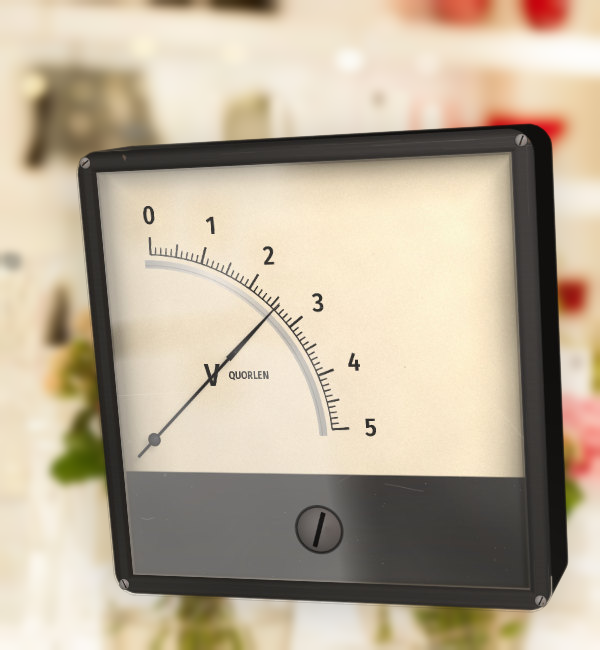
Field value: V 2.6
